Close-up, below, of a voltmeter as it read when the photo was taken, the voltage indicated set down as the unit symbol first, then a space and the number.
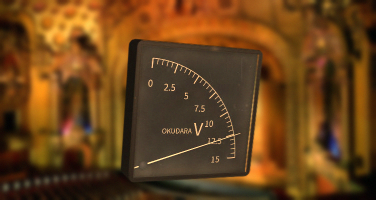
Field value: V 12.5
